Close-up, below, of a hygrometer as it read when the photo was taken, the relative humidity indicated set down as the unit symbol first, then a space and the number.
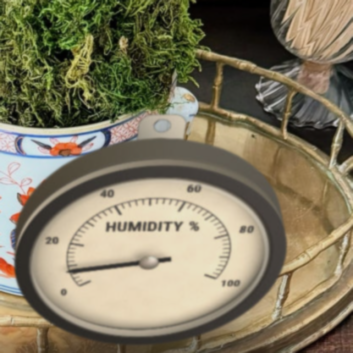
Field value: % 10
